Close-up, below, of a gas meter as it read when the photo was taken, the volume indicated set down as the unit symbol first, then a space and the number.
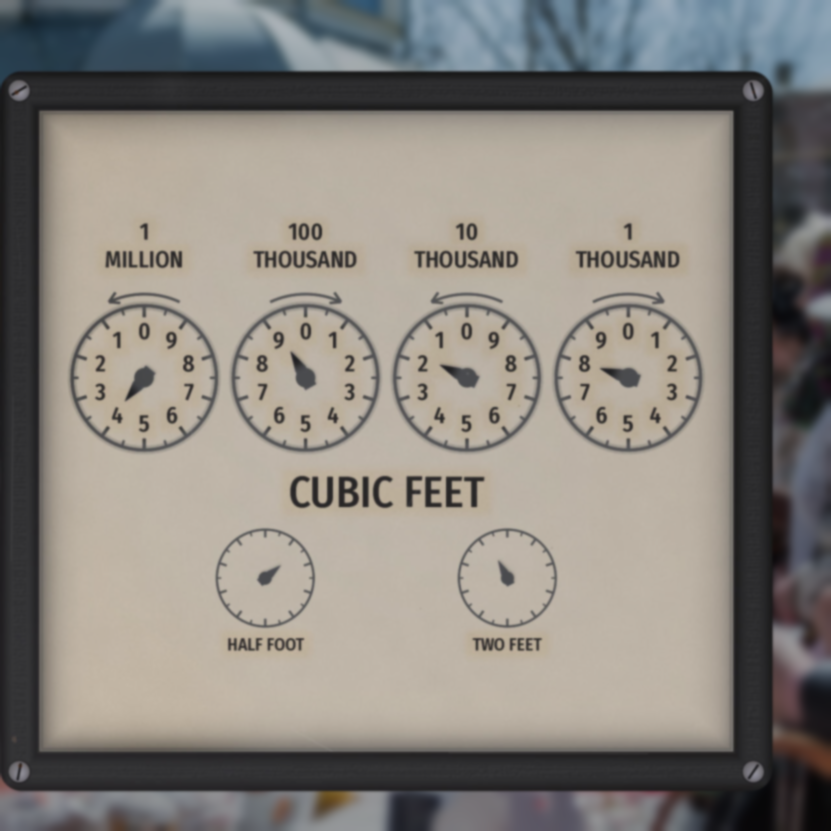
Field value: ft³ 391800
